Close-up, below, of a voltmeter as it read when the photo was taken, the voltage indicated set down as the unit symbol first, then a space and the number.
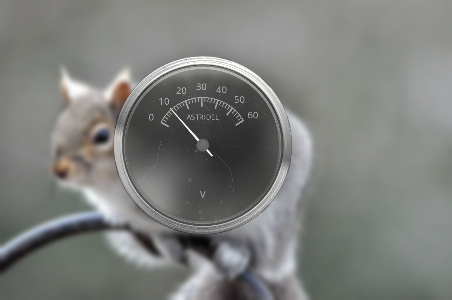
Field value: V 10
